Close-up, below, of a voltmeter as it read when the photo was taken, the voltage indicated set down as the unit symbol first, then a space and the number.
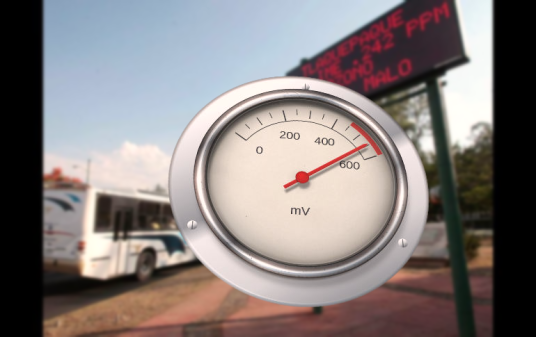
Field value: mV 550
